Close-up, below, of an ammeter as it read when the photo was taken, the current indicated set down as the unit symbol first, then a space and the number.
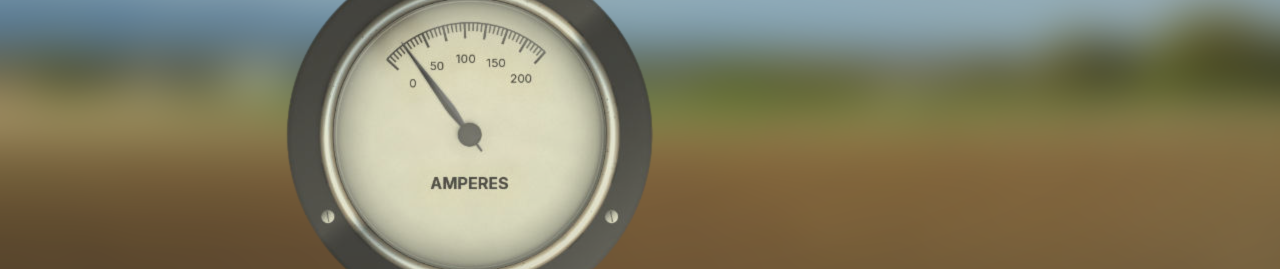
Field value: A 25
